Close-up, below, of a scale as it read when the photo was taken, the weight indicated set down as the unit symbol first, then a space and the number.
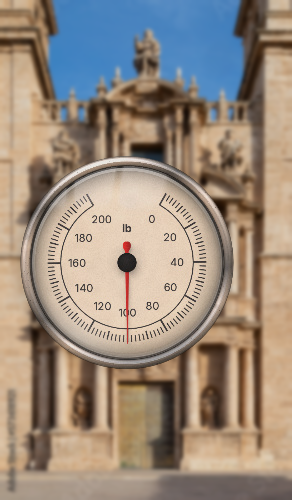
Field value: lb 100
